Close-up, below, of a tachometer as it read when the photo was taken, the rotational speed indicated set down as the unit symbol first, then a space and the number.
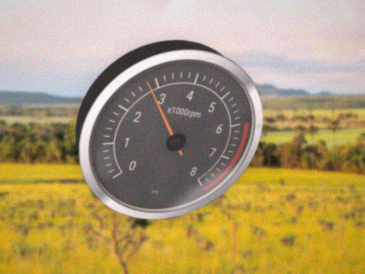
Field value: rpm 2800
